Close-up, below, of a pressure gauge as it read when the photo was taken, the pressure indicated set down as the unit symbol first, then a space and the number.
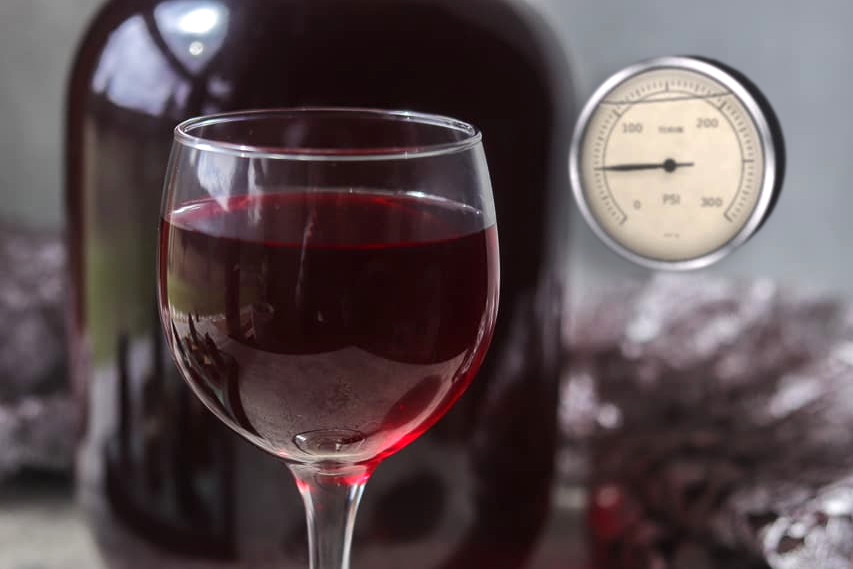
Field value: psi 50
